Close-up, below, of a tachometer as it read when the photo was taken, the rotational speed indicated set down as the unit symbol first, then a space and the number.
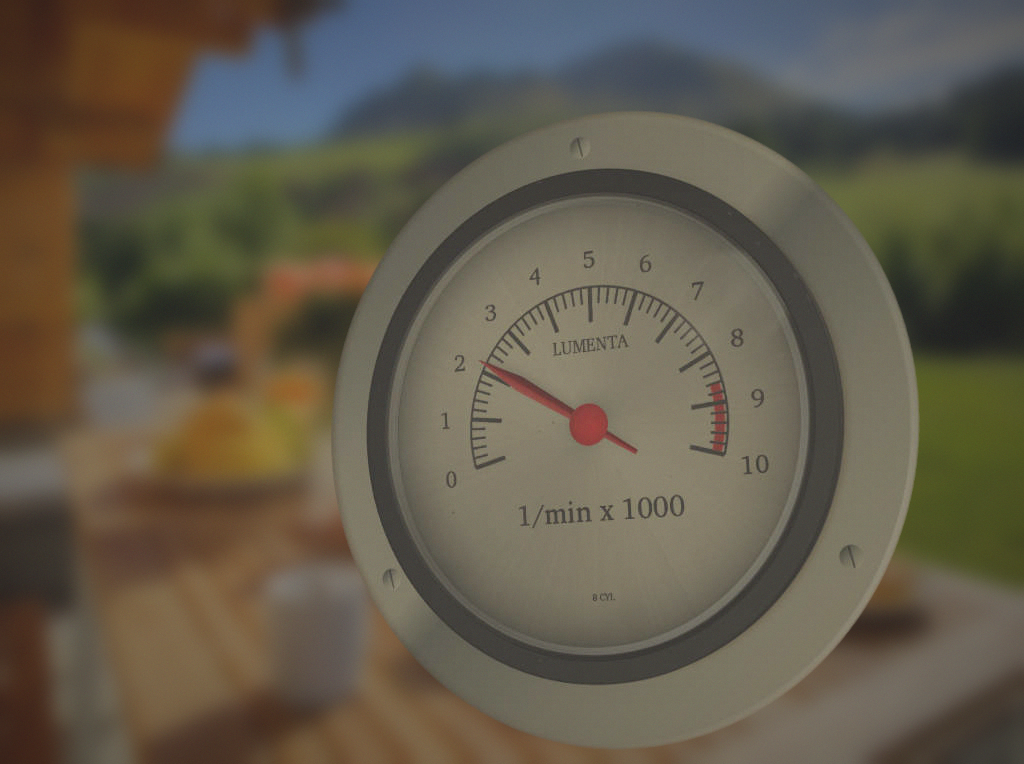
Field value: rpm 2200
